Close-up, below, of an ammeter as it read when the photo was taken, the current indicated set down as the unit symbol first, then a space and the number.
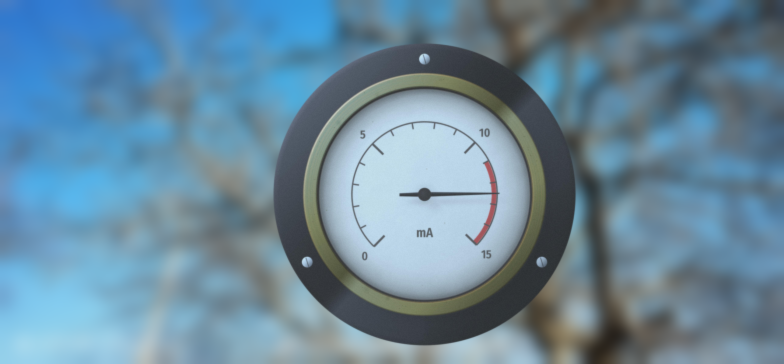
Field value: mA 12.5
